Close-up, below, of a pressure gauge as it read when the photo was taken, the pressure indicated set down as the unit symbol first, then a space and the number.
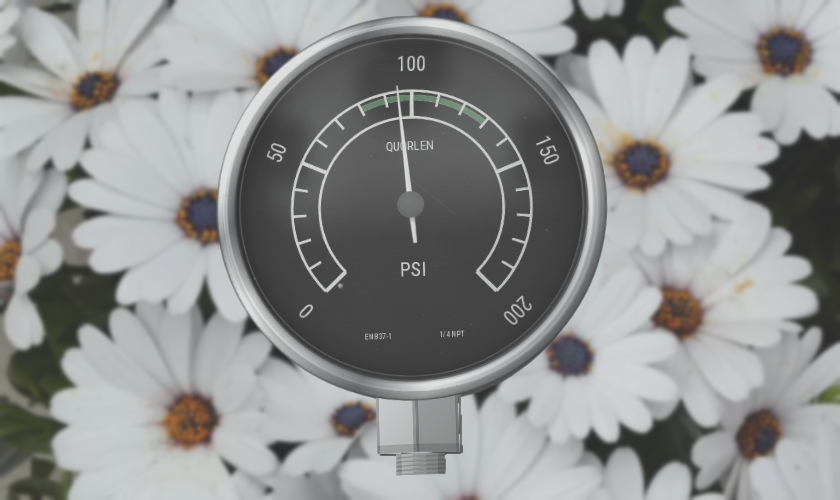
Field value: psi 95
